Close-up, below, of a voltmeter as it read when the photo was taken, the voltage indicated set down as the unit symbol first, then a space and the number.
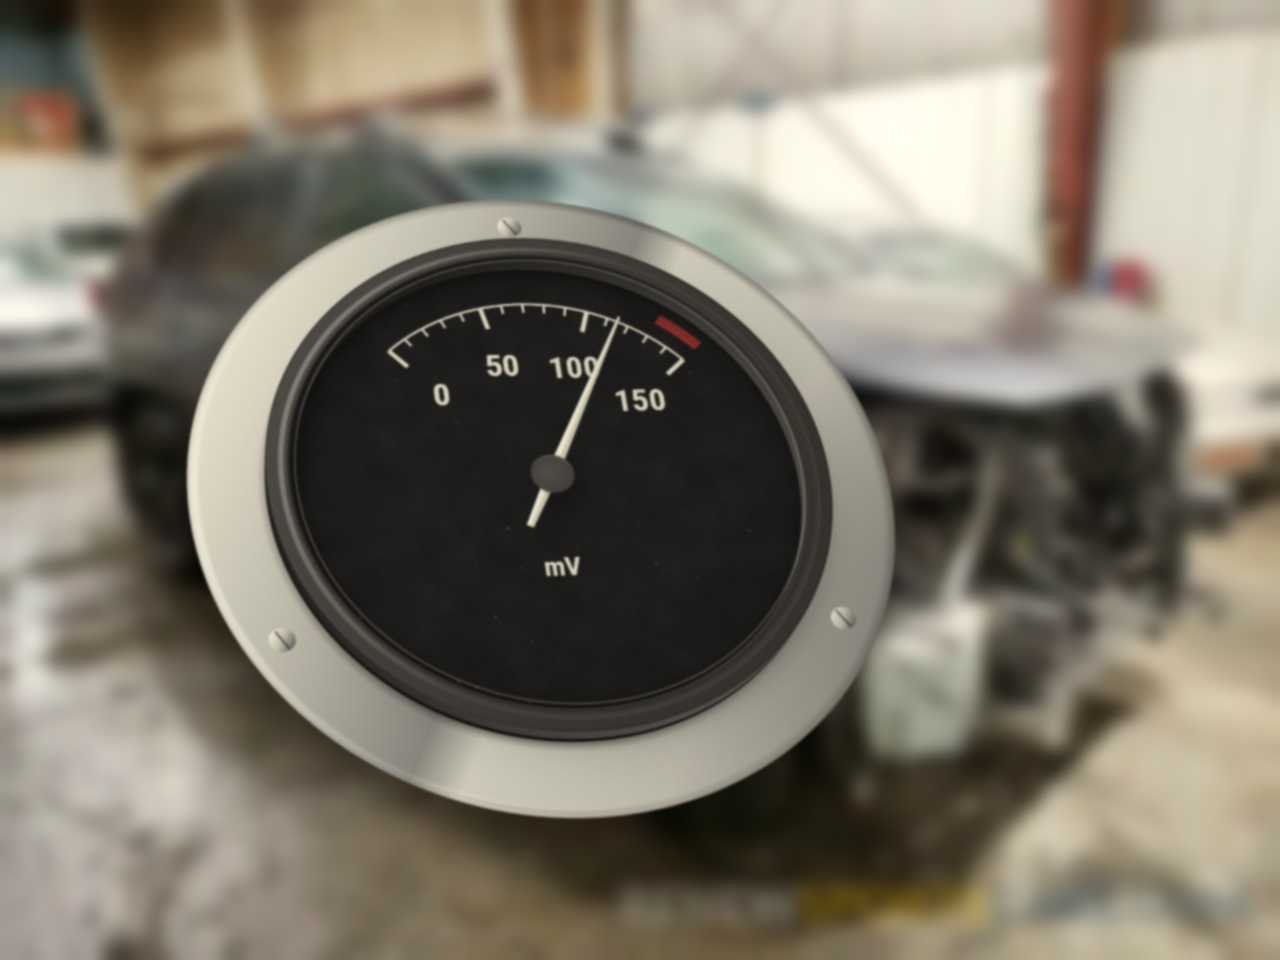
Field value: mV 115
